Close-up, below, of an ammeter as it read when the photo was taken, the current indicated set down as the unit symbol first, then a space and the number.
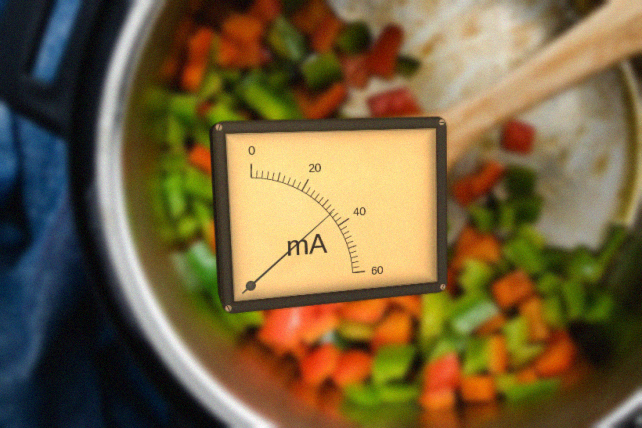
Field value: mA 34
